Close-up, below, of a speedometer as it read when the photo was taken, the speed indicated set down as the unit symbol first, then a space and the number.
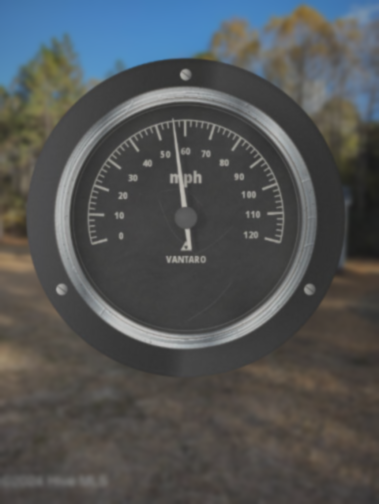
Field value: mph 56
